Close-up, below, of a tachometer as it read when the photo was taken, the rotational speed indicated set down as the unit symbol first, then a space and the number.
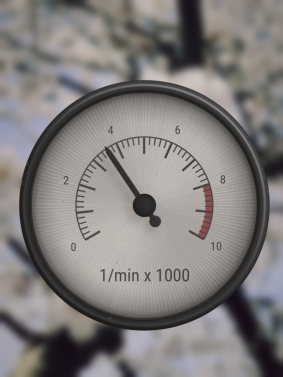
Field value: rpm 3600
